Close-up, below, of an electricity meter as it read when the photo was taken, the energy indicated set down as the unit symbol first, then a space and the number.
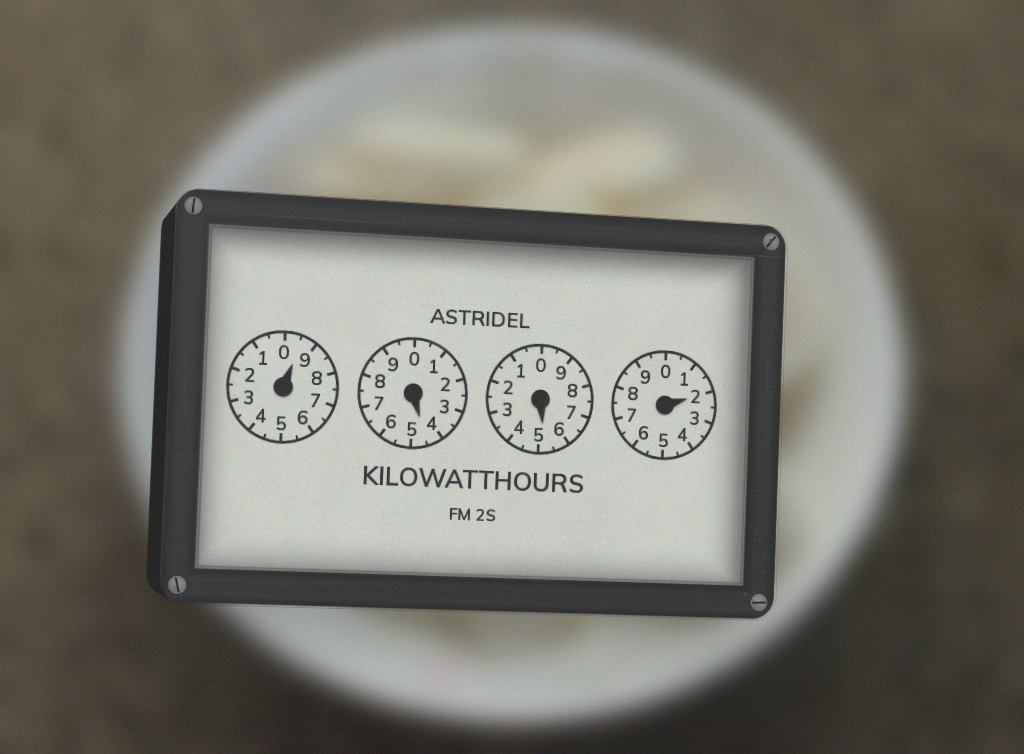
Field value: kWh 9452
